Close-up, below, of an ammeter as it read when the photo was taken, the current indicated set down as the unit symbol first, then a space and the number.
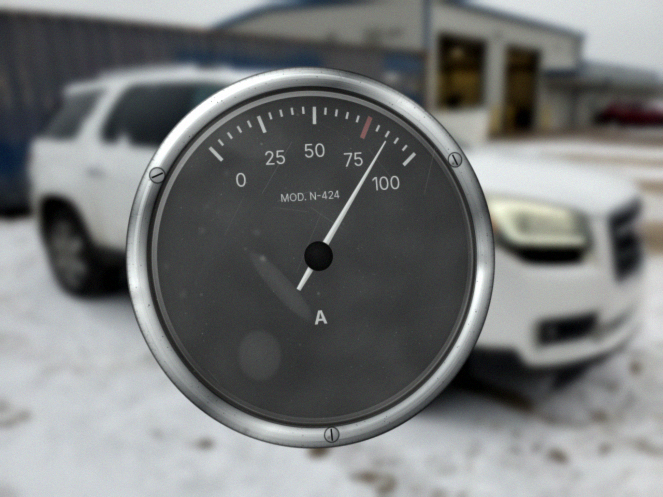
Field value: A 85
